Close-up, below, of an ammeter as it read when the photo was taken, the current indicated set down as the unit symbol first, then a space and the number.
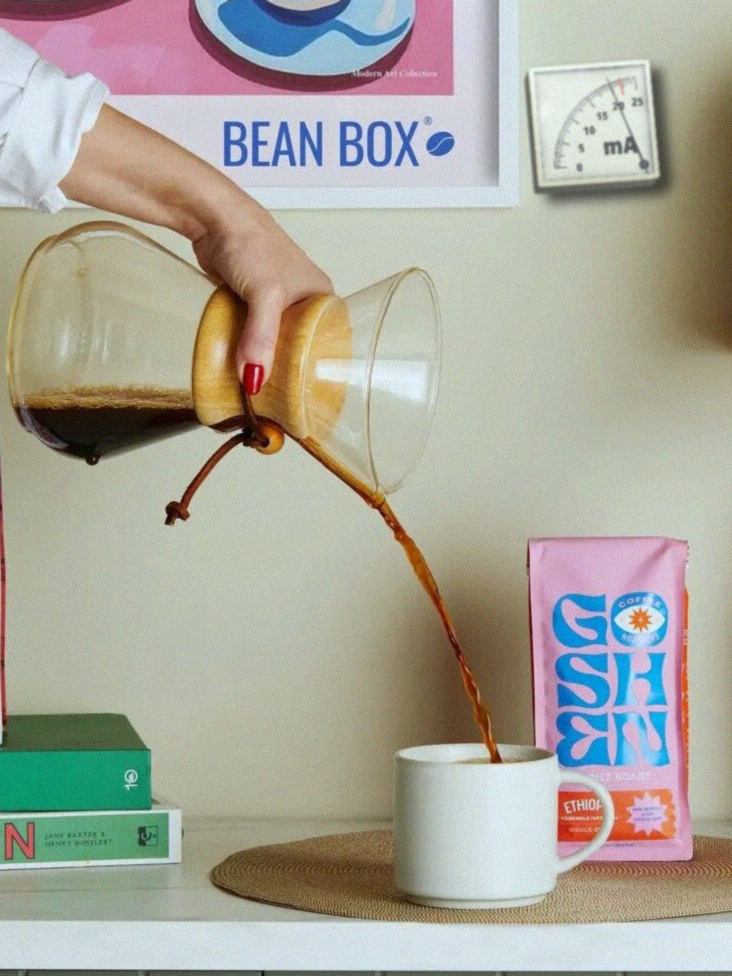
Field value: mA 20
